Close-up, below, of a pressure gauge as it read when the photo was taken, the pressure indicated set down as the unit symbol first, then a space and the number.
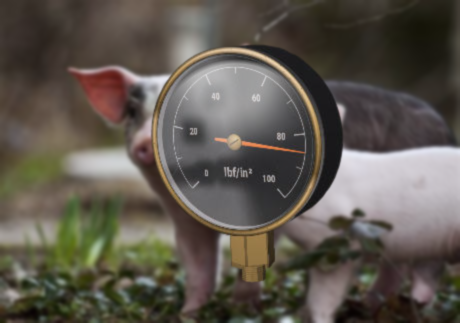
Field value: psi 85
